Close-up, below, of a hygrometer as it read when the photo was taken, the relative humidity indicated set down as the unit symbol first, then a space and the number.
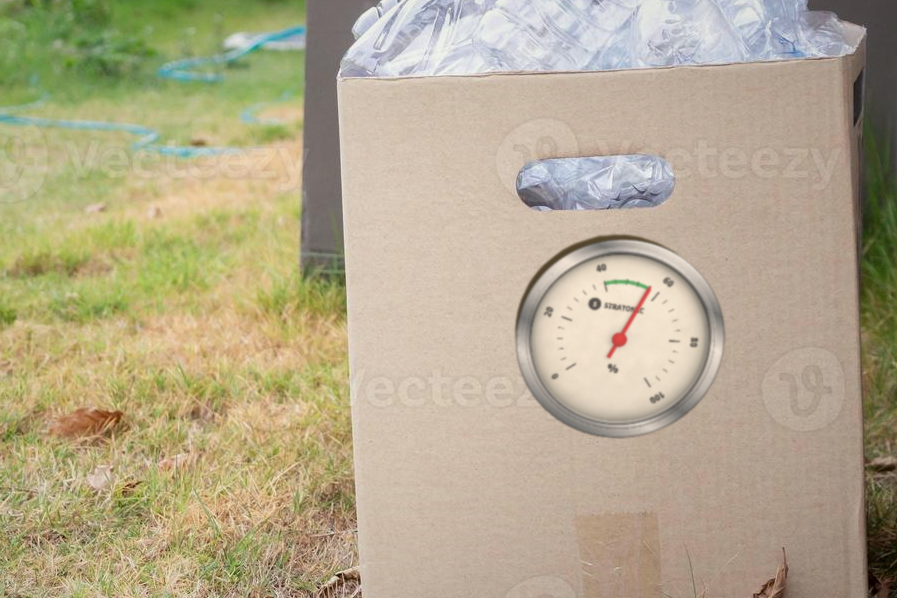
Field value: % 56
